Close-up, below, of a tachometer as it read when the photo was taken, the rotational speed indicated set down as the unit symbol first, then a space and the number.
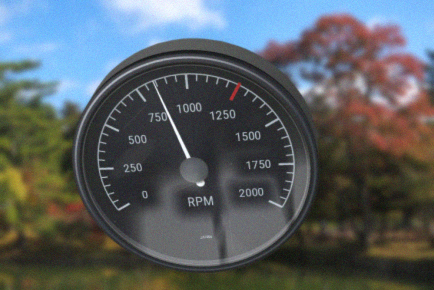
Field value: rpm 850
